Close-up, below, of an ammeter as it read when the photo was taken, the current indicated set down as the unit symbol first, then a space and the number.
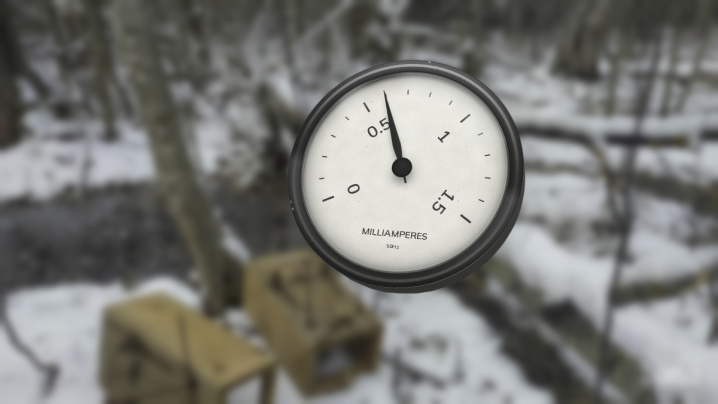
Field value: mA 0.6
